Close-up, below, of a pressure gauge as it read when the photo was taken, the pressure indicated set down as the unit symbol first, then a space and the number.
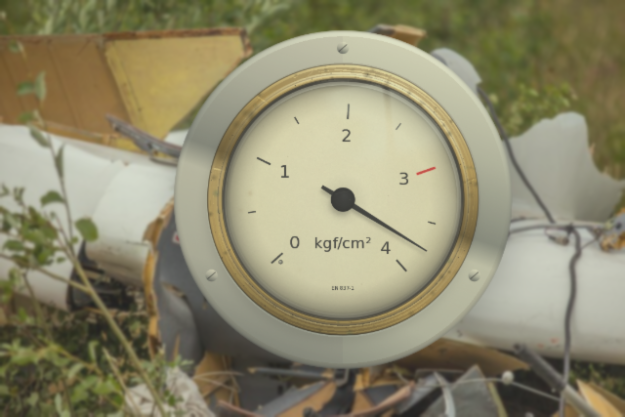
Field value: kg/cm² 3.75
